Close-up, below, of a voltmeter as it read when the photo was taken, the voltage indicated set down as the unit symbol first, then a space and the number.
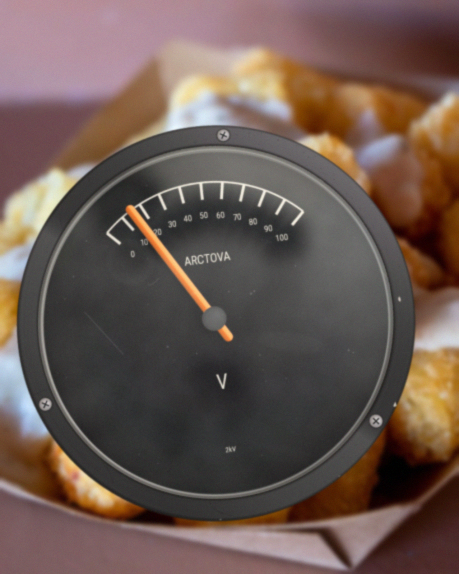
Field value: V 15
